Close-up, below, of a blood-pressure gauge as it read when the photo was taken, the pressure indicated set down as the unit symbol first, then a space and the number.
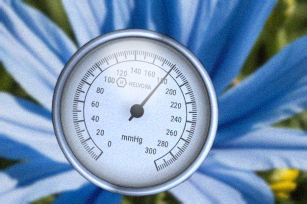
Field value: mmHg 180
